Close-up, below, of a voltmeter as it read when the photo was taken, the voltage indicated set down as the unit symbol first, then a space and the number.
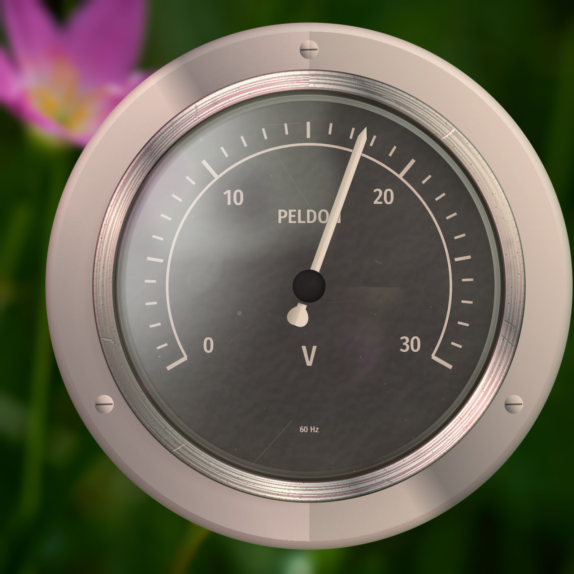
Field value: V 17.5
